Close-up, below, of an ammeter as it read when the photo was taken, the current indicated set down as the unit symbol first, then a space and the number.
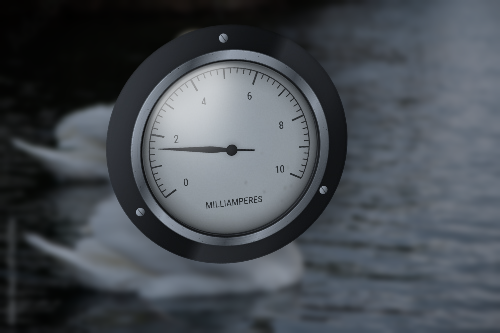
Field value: mA 1.6
